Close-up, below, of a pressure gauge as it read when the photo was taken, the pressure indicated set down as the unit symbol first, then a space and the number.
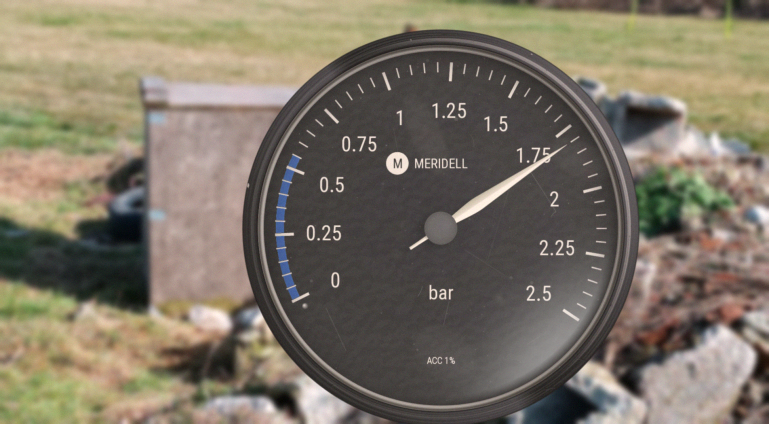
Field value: bar 1.8
